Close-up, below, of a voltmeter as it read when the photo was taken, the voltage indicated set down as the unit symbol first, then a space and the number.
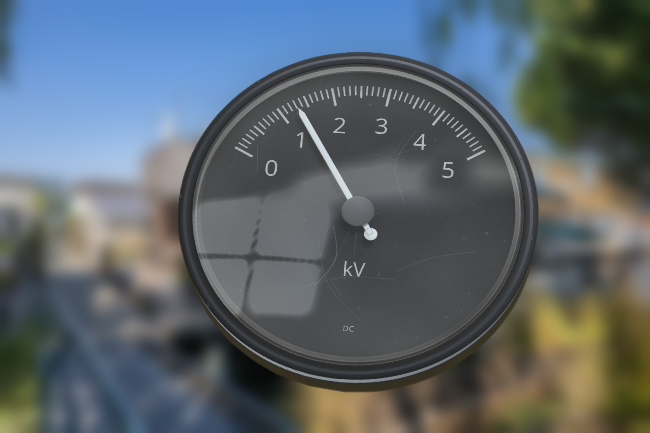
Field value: kV 1.3
